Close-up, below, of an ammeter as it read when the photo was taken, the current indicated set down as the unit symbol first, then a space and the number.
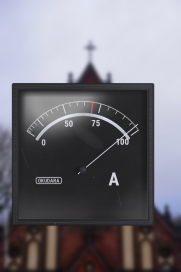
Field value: A 97.5
